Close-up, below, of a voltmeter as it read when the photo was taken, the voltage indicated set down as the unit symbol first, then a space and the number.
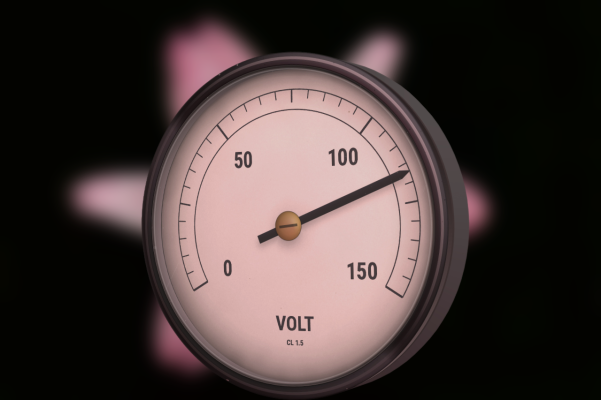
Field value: V 117.5
